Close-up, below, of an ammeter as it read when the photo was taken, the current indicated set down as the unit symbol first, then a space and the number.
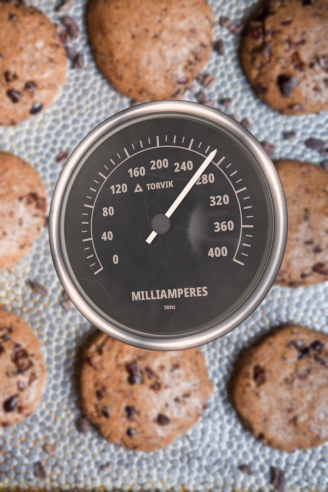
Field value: mA 270
